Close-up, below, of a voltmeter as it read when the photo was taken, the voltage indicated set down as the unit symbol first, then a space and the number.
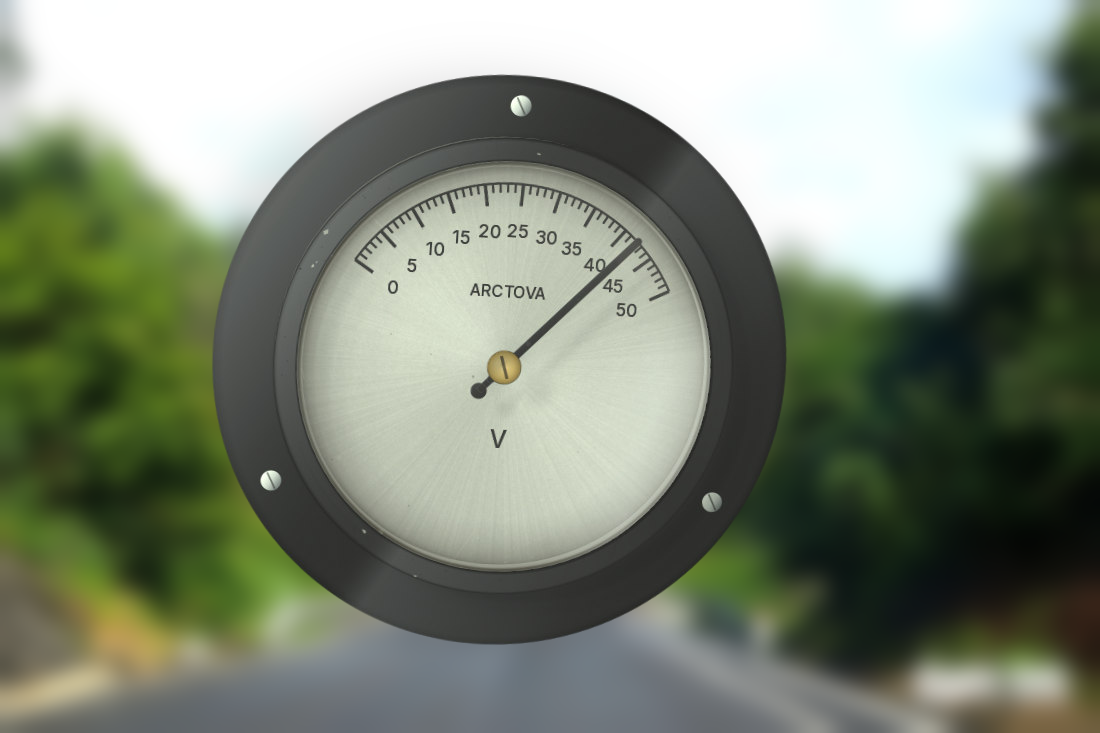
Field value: V 42
